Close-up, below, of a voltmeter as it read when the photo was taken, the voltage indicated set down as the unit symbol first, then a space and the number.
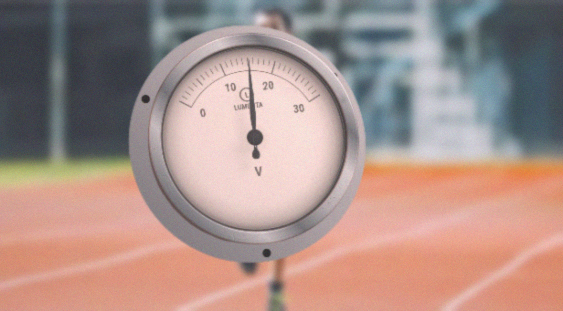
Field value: V 15
